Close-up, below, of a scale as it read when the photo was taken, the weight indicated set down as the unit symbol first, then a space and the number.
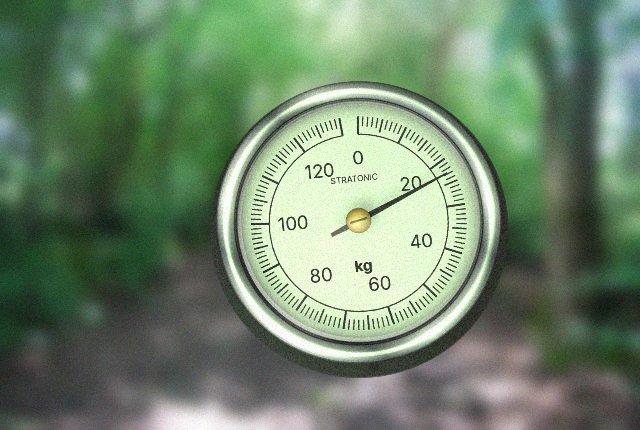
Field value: kg 23
